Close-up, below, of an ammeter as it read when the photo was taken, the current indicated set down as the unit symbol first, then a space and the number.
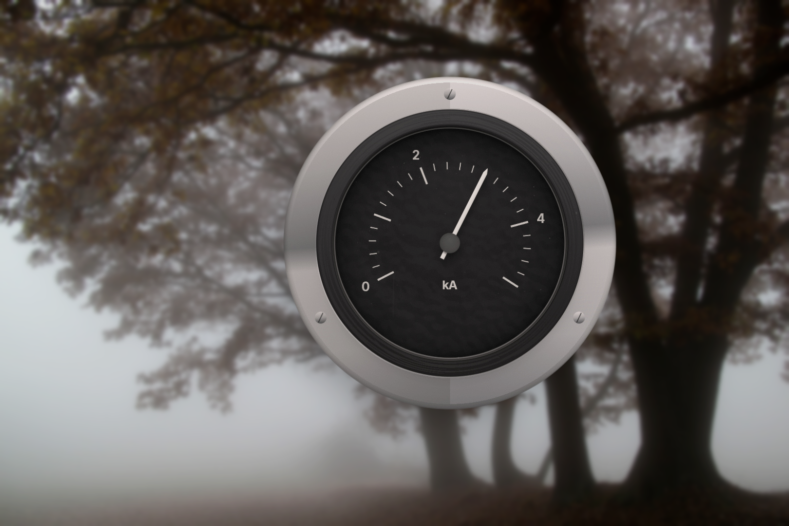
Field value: kA 3
